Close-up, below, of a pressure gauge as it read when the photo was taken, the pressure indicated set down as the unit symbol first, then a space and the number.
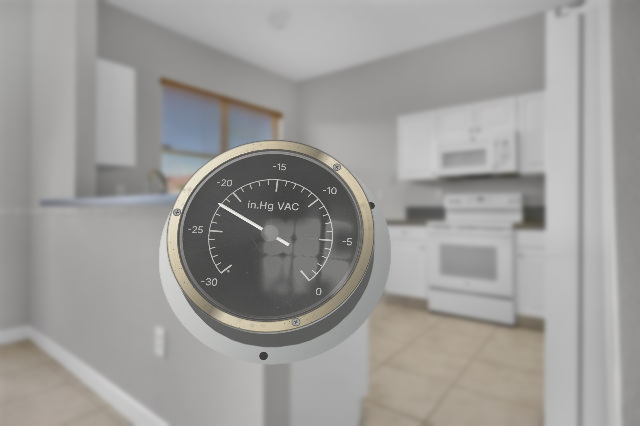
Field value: inHg -22
